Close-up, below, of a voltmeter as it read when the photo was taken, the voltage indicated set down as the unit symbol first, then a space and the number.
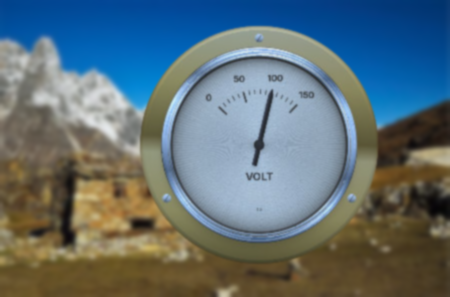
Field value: V 100
